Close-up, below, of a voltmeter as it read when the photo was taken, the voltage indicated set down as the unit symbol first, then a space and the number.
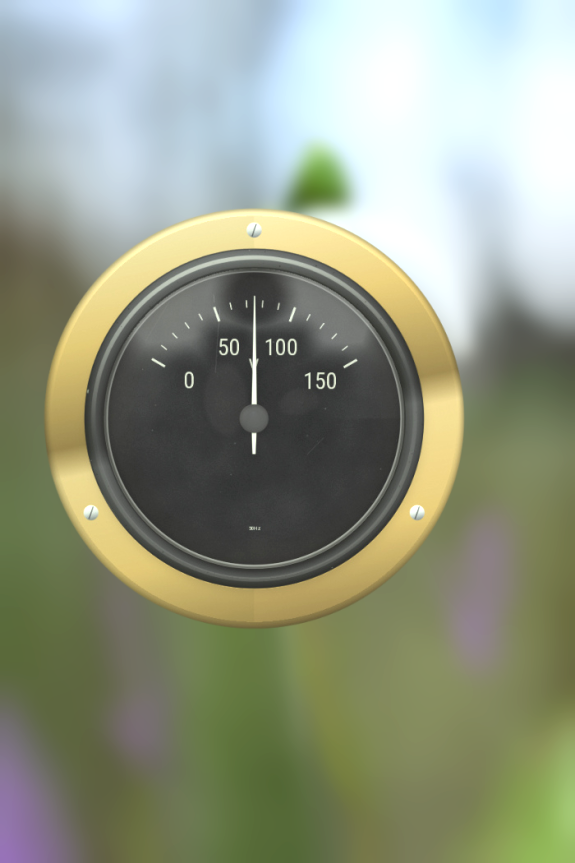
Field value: V 75
